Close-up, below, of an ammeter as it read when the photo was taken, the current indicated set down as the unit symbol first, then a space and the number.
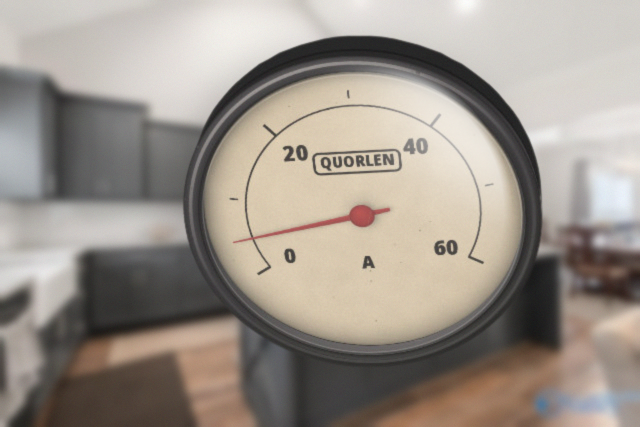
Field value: A 5
